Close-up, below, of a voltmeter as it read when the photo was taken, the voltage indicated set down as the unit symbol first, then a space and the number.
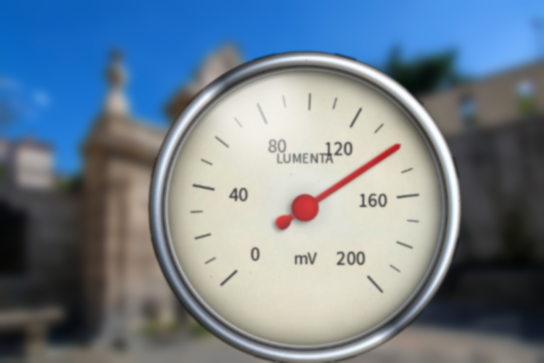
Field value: mV 140
